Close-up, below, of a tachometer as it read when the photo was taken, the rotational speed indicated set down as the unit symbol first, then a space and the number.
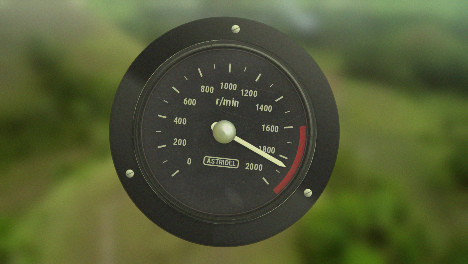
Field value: rpm 1850
